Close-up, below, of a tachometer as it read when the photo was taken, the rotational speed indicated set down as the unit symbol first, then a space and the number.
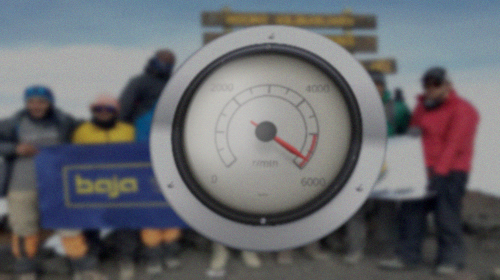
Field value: rpm 5750
